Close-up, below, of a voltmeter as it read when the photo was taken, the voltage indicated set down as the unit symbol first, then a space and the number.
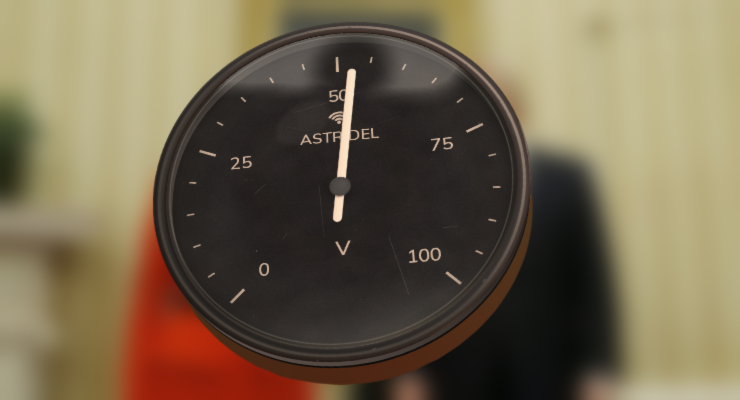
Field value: V 52.5
